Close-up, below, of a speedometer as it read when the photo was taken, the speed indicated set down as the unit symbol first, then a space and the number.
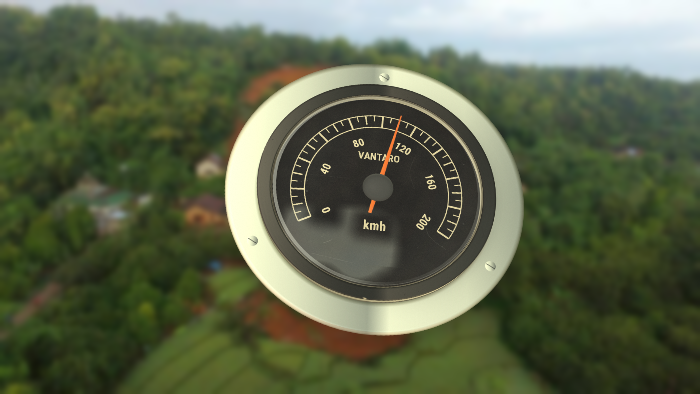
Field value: km/h 110
